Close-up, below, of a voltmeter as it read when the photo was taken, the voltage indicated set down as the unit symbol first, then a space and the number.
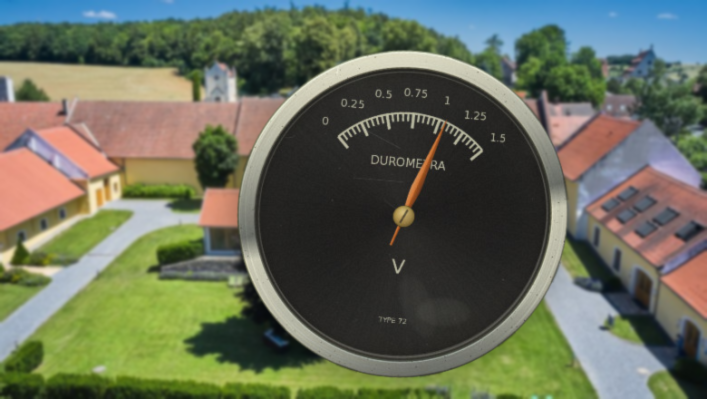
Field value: V 1.05
